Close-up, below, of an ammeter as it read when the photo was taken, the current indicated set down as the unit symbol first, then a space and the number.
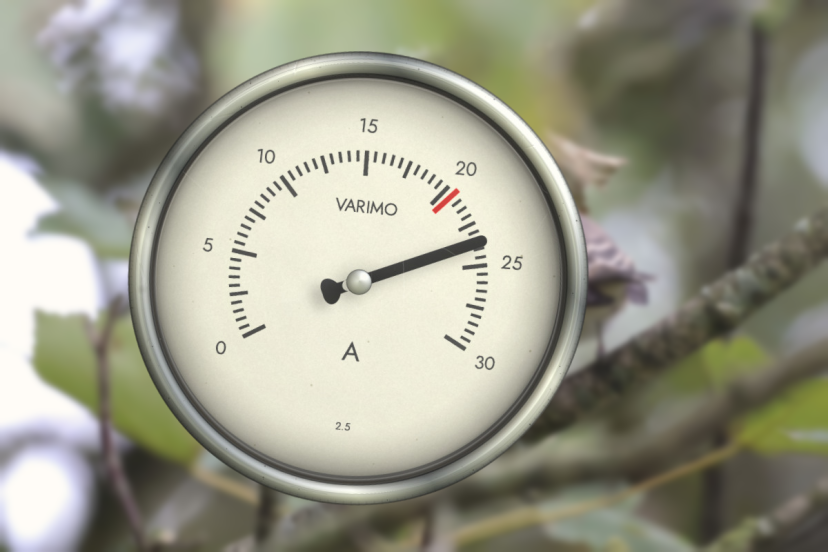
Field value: A 23.5
